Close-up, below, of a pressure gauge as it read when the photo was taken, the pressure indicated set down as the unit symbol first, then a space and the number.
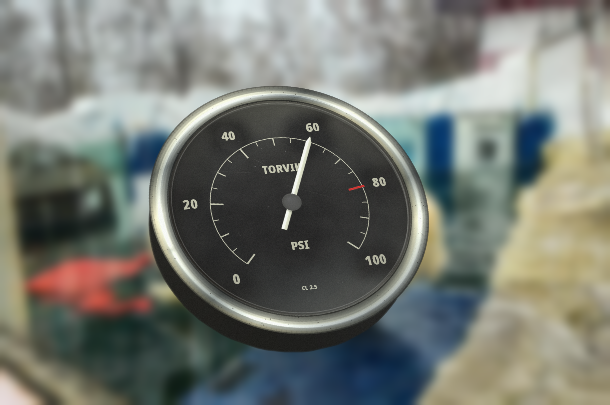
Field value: psi 60
